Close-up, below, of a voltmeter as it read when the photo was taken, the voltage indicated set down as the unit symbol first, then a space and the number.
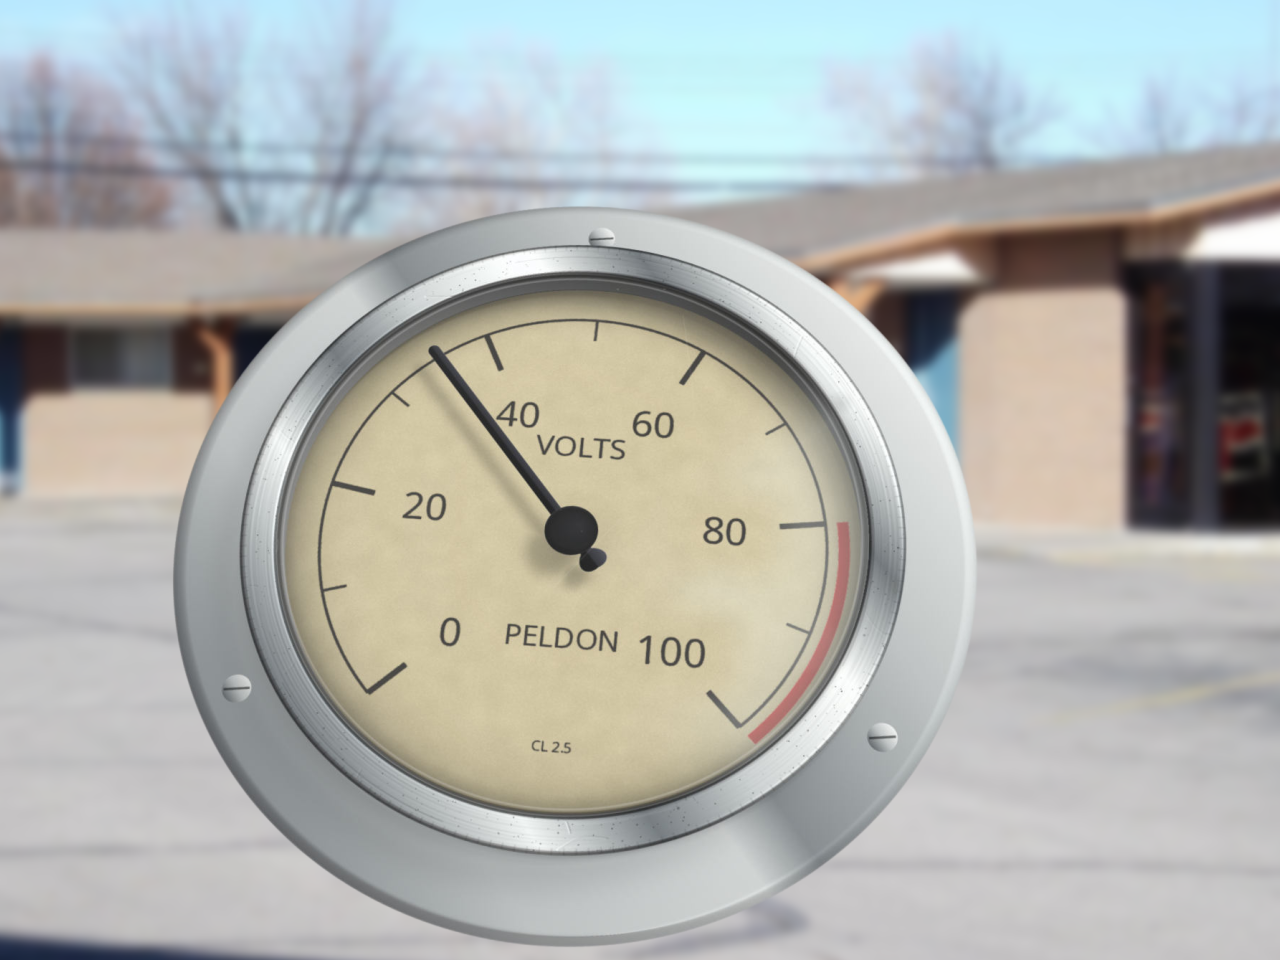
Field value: V 35
